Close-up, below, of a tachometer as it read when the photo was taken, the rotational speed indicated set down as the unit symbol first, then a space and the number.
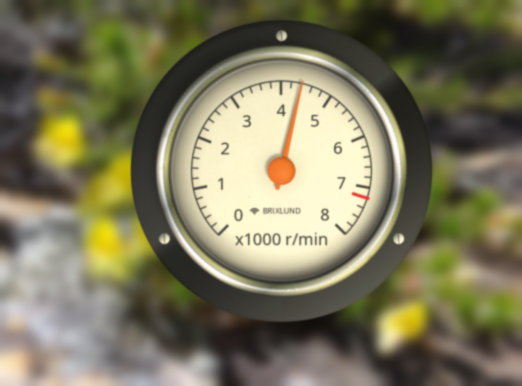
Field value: rpm 4400
